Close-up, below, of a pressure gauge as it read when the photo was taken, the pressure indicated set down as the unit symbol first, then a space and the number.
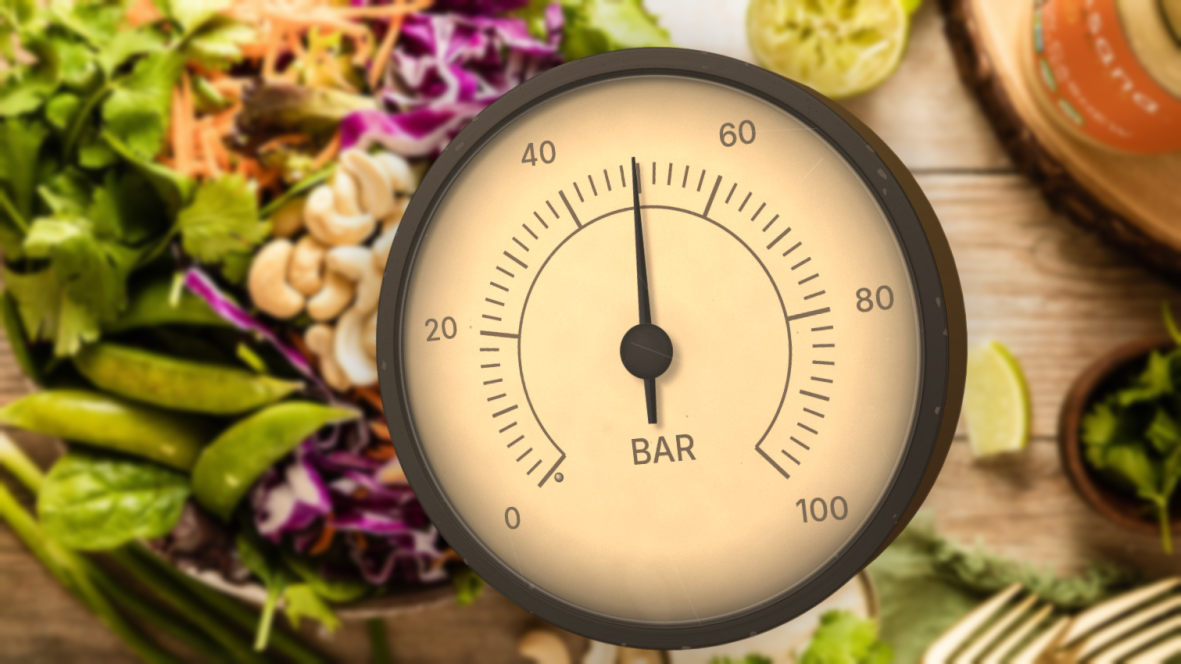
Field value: bar 50
